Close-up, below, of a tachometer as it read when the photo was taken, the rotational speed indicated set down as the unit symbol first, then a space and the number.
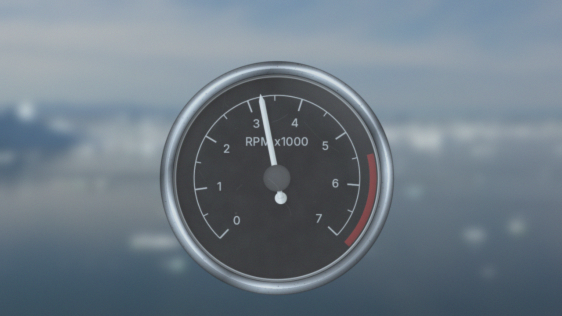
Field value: rpm 3250
